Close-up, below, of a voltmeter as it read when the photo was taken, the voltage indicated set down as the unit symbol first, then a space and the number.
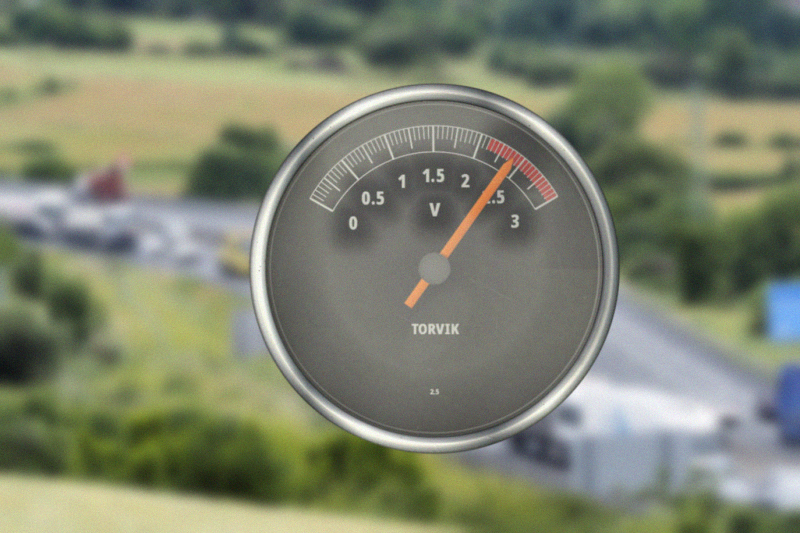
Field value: V 2.4
